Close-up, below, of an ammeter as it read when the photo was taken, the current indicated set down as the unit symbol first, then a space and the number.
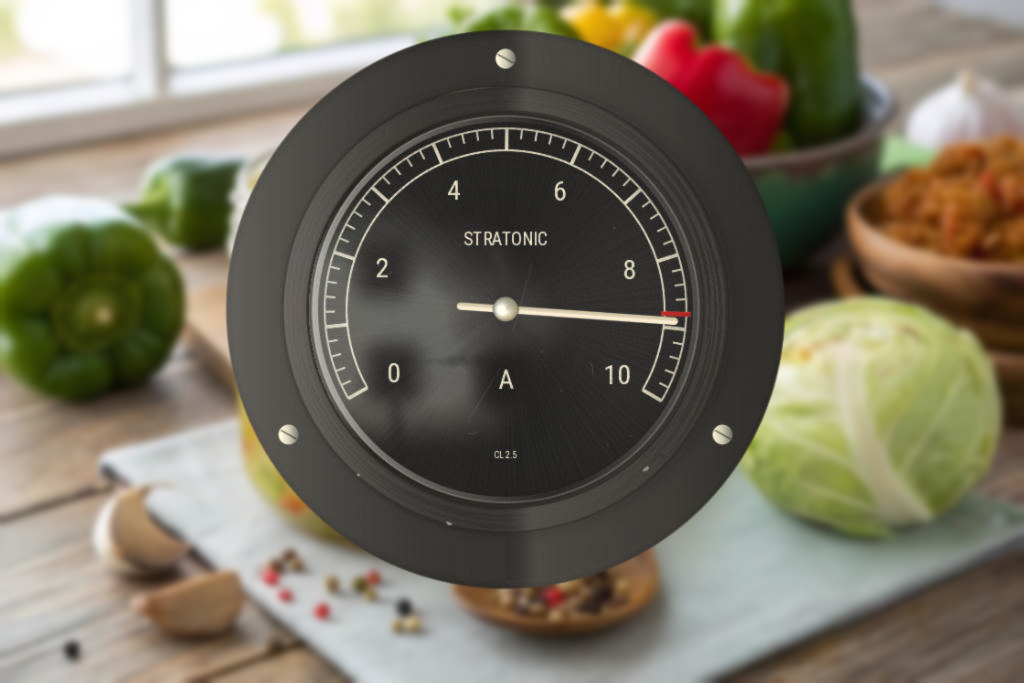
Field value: A 8.9
